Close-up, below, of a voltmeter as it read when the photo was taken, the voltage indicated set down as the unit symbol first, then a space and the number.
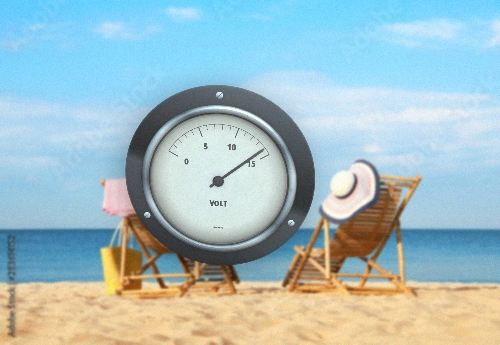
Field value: V 14
